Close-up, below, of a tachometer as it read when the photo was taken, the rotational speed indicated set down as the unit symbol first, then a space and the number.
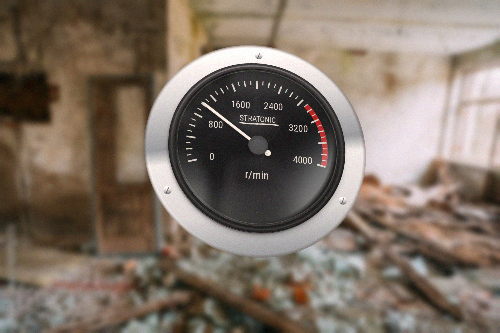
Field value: rpm 1000
